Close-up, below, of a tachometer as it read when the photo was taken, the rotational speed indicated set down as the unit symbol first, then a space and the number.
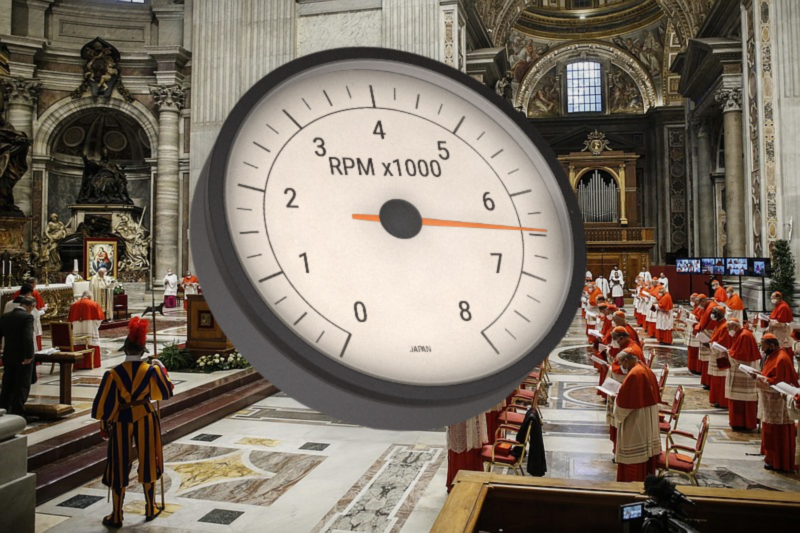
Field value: rpm 6500
